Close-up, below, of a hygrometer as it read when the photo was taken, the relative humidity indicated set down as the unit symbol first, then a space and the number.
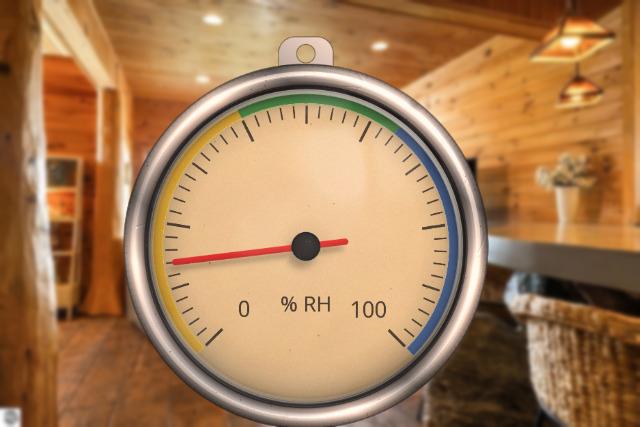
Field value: % 14
